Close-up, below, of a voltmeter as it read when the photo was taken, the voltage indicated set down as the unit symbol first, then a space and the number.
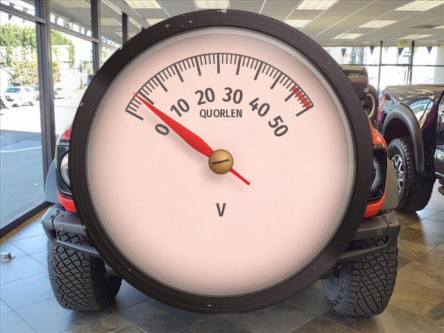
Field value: V 4
